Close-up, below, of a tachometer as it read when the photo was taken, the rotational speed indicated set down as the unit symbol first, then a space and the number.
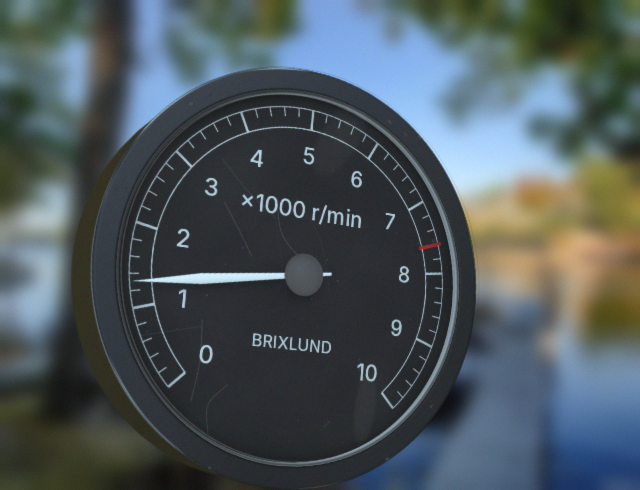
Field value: rpm 1300
